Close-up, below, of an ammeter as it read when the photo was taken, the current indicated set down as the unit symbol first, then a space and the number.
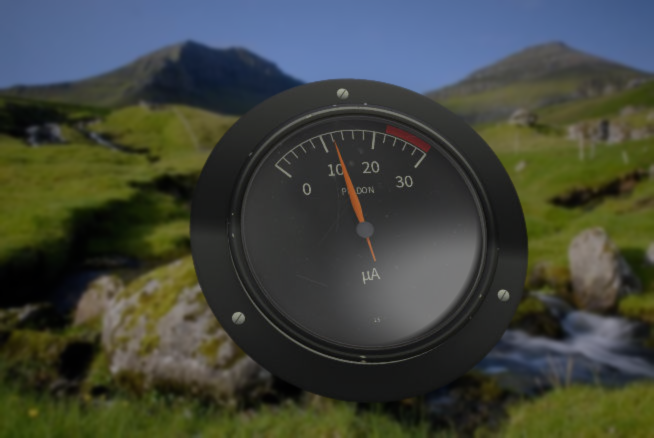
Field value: µA 12
